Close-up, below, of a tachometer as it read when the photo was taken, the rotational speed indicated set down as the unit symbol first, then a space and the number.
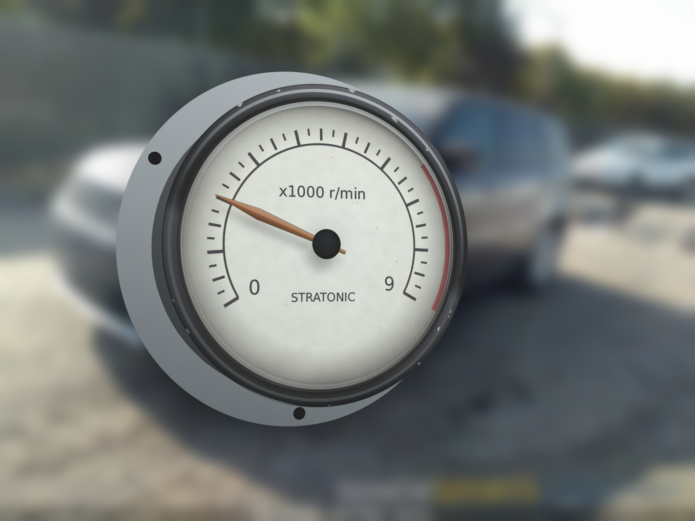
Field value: rpm 2000
